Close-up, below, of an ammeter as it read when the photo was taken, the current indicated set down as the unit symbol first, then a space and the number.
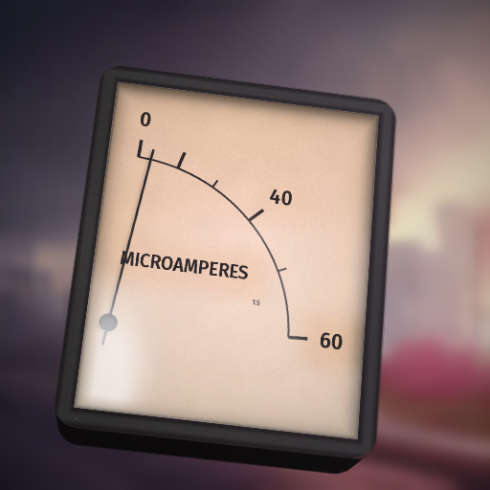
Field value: µA 10
